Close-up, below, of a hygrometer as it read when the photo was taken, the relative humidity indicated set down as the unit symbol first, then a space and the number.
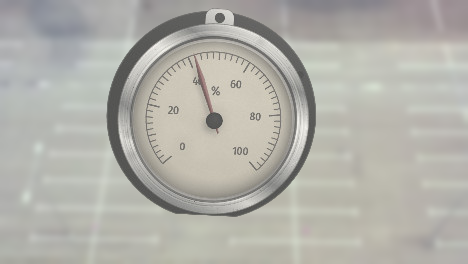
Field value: % 42
